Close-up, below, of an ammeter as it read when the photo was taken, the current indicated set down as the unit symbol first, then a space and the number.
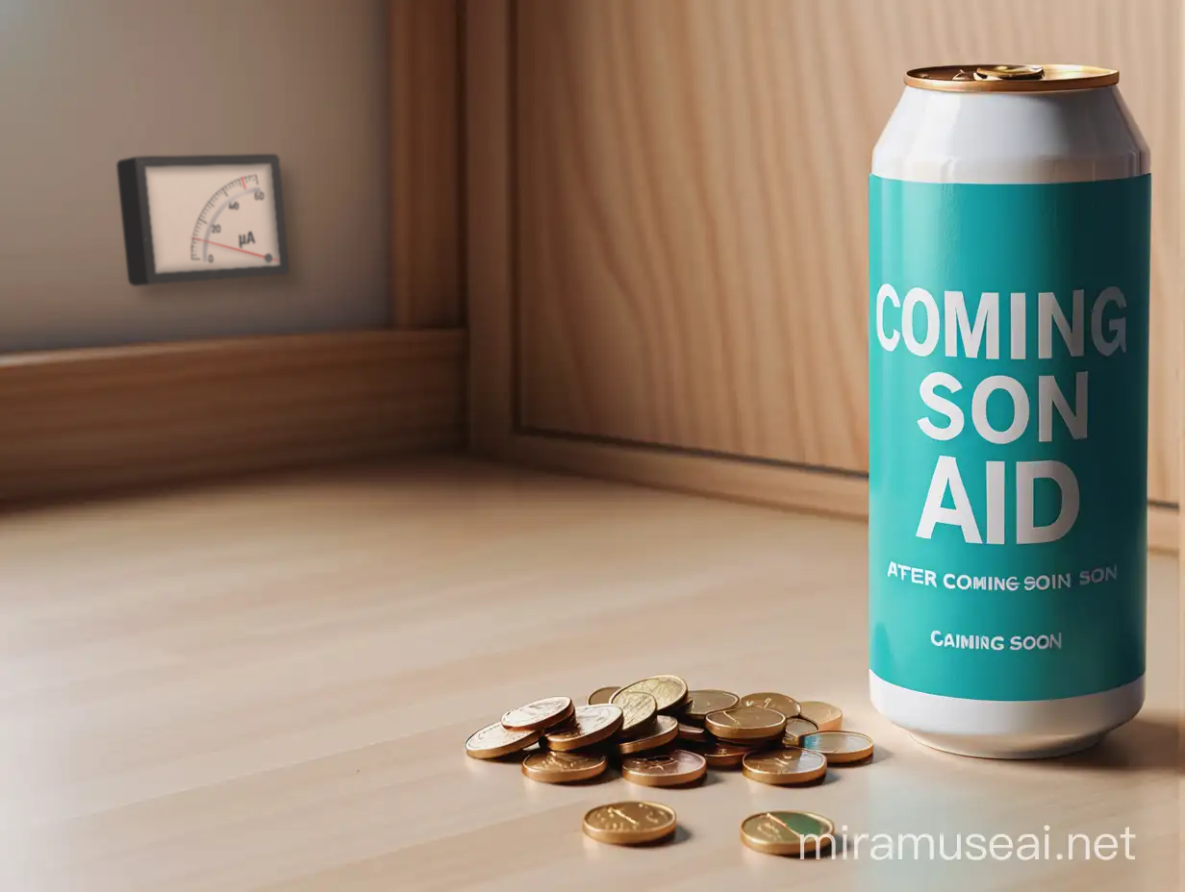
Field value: µA 10
